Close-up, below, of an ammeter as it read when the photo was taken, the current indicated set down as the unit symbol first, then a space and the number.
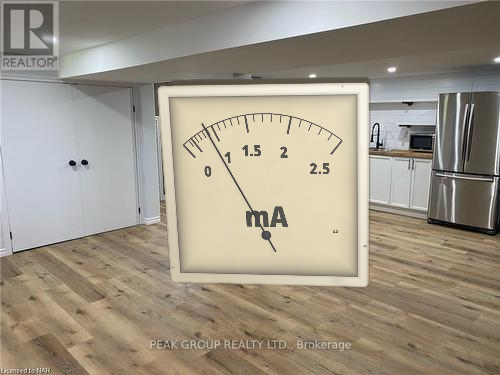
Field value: mA 0.9
